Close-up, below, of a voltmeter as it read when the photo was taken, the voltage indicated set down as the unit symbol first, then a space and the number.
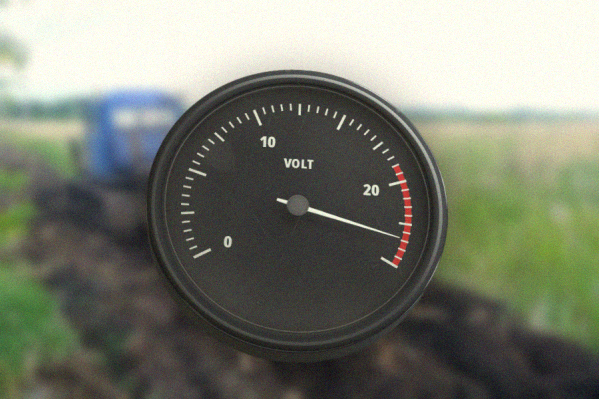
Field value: V 23.5
